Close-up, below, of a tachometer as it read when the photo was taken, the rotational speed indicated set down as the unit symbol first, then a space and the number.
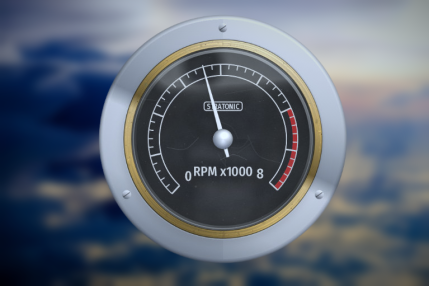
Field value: rpm 3600
